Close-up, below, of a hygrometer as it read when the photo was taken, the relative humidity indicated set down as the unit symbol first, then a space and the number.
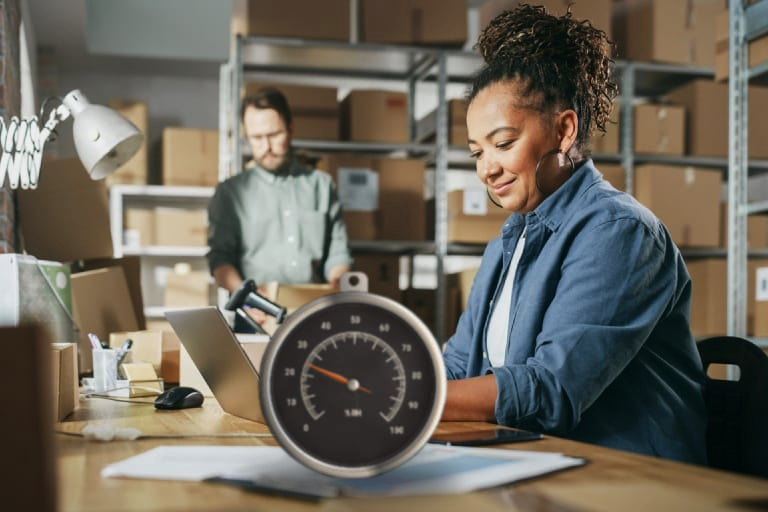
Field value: % 25
